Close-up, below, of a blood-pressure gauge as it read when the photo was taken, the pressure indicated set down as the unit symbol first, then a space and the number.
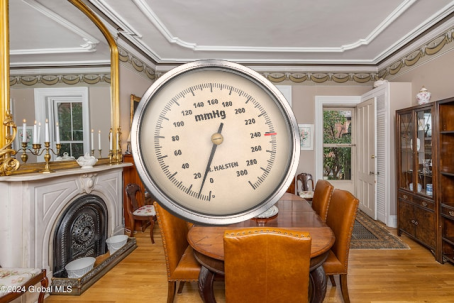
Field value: mmHg 10
